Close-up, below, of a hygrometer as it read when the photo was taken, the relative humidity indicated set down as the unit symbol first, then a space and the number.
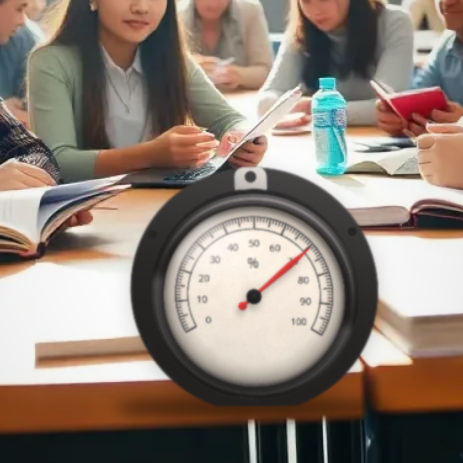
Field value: % 70
